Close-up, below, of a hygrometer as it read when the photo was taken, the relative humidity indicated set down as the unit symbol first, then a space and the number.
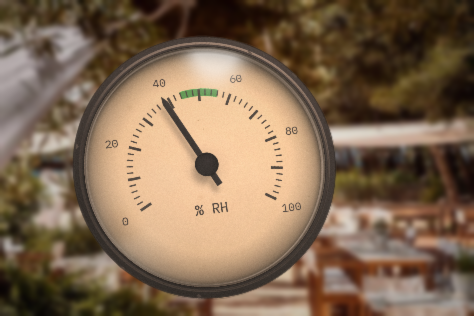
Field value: % 38
